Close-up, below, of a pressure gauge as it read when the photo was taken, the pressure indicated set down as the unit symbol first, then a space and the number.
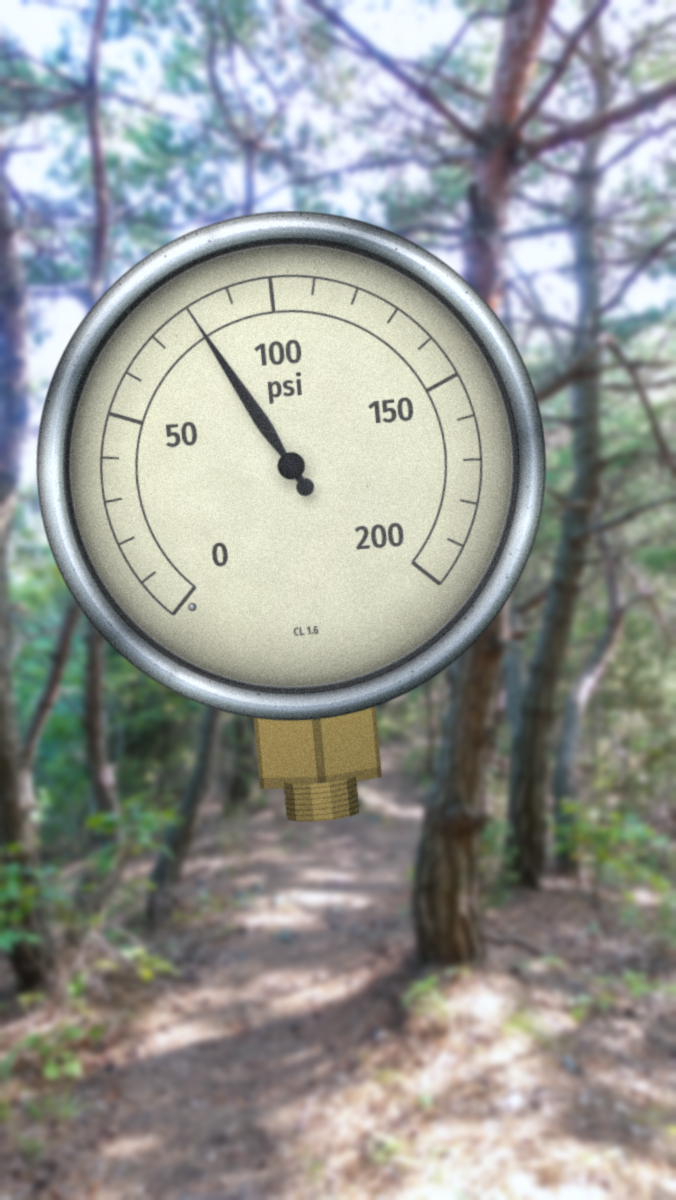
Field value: psi 80
